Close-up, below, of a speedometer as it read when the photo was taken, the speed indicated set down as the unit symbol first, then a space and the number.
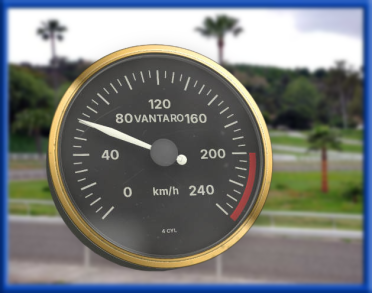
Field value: km/h 60
